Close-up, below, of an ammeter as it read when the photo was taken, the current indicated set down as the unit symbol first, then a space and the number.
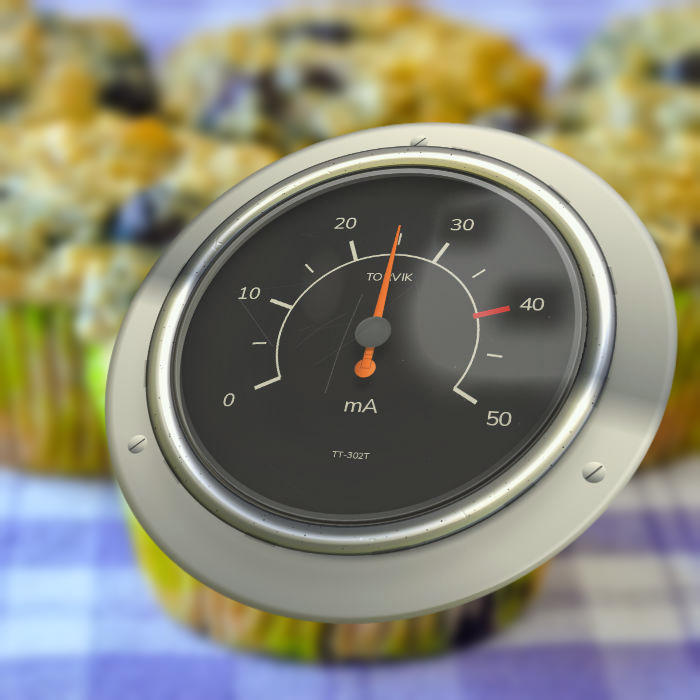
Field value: mA 25
